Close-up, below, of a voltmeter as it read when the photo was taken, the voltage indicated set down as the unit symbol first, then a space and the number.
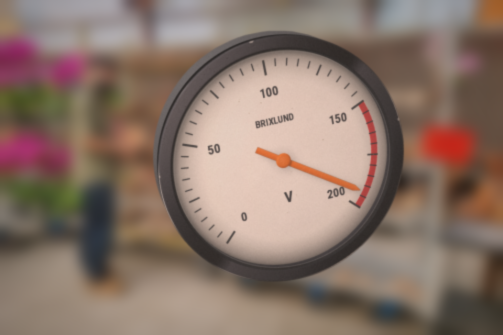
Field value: V 192.5
